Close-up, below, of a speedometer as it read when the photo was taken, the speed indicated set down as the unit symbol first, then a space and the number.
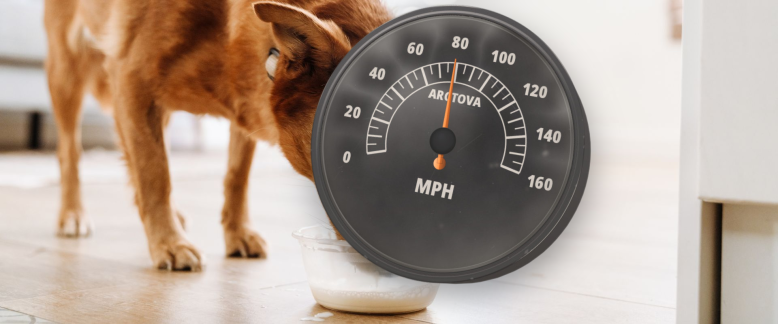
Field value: mph 80
